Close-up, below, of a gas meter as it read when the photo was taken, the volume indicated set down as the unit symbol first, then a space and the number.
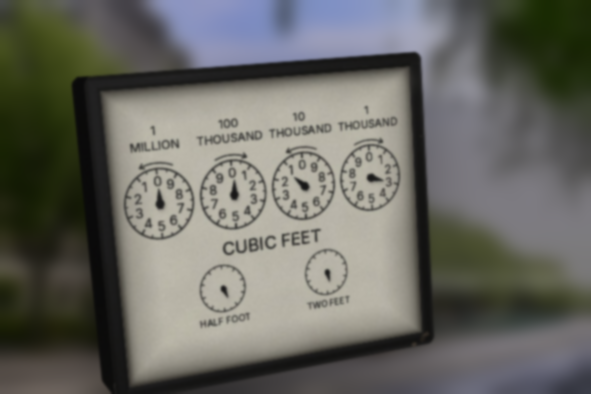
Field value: ft³ 1300
